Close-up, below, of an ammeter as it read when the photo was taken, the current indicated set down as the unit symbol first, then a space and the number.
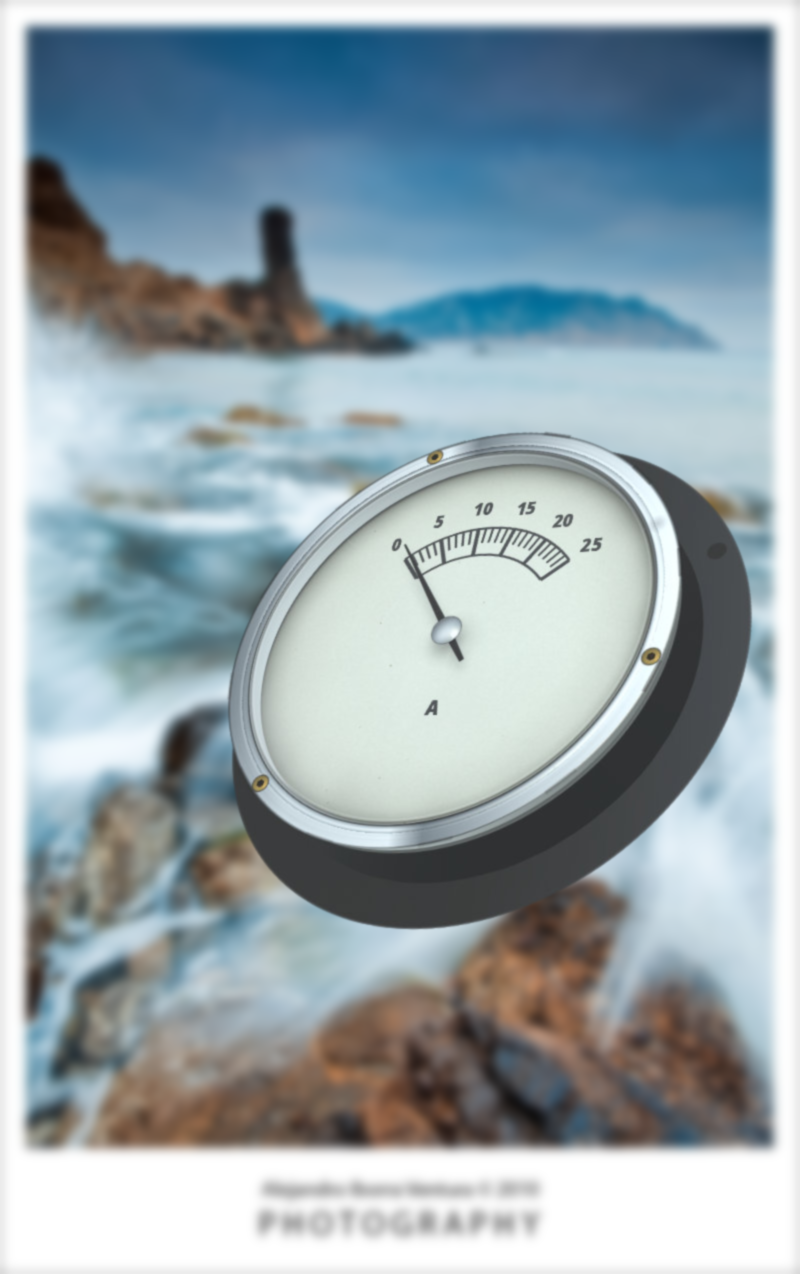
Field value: A 1
